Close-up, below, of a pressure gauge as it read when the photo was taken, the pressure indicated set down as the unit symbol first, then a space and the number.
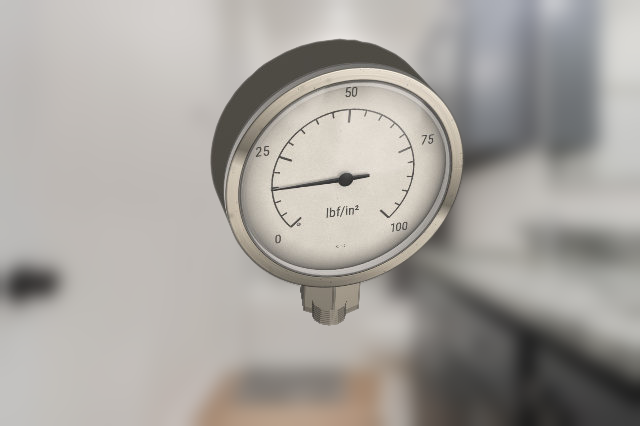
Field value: psi 15
